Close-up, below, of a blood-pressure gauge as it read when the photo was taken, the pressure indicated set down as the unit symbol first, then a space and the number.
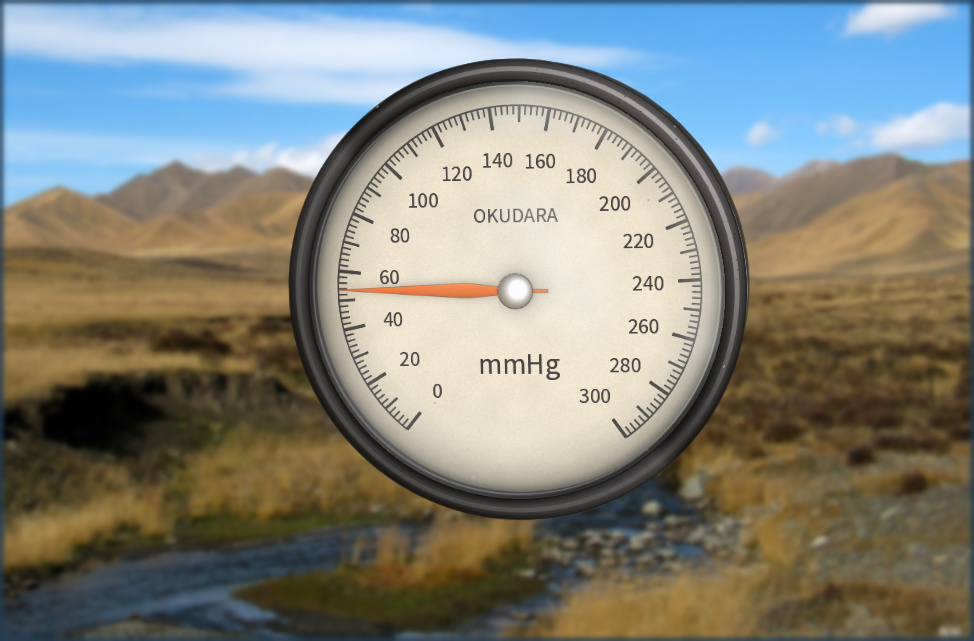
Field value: mmHg 54
